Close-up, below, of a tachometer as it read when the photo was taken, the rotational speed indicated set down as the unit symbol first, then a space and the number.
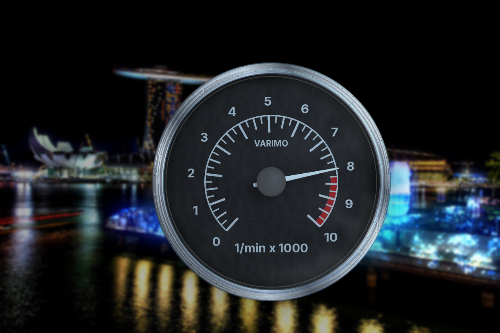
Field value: rpm 8000
